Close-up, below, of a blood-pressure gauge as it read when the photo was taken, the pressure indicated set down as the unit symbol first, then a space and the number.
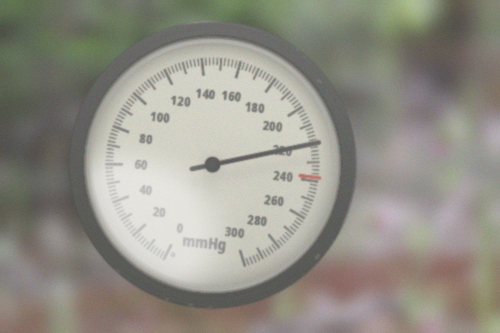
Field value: mmHg 220
